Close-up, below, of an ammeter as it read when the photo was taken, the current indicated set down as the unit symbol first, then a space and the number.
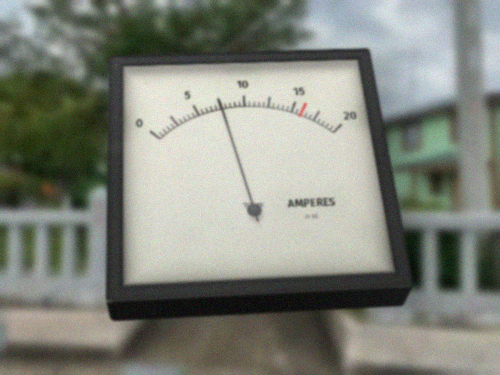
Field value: A 7.5
